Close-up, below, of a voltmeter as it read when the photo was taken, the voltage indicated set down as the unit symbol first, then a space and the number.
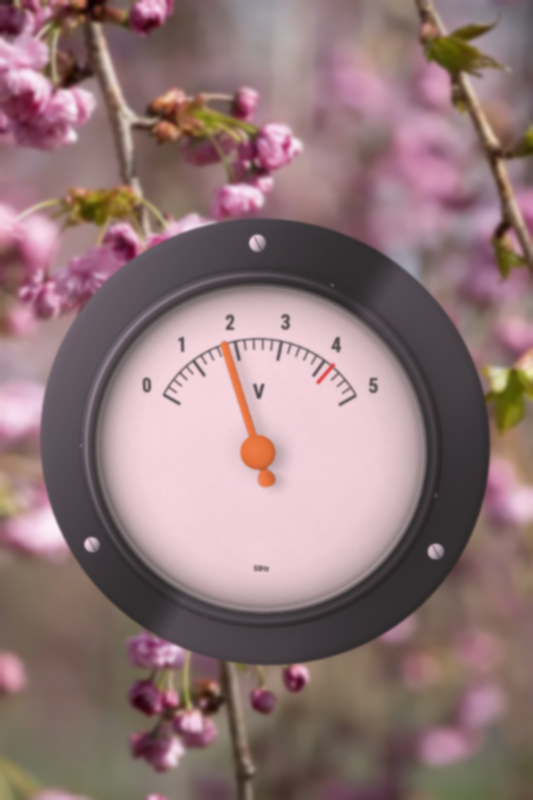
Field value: V 1.8
